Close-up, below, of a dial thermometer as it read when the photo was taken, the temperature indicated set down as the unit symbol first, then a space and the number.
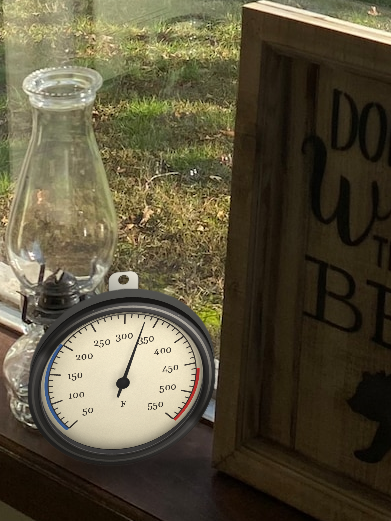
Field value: °F 330
